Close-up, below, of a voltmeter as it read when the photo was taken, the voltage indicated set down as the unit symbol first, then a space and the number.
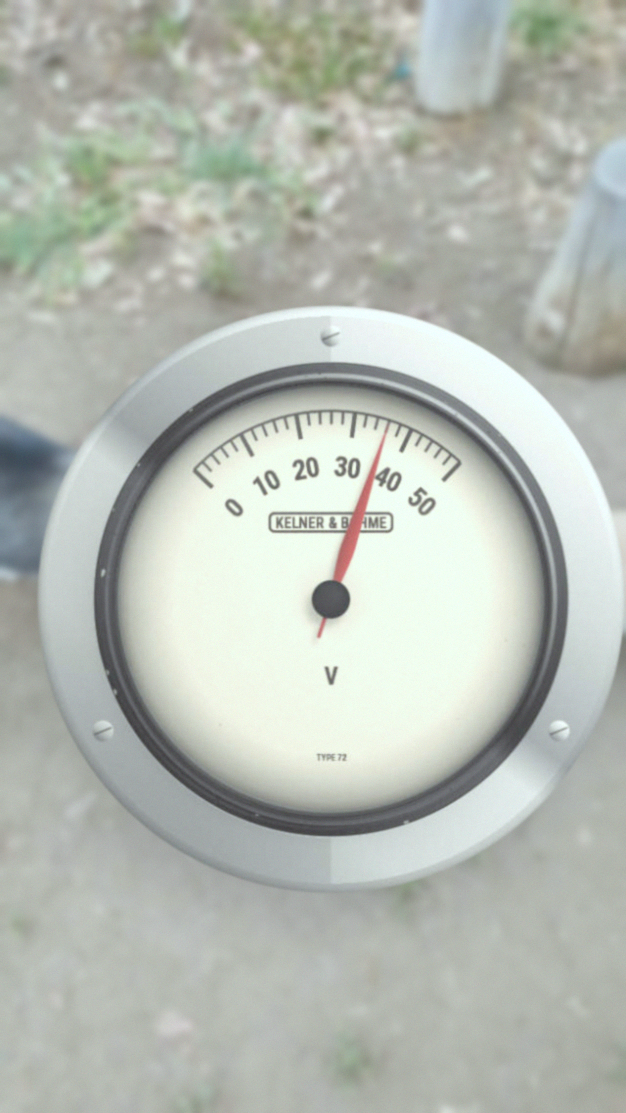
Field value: V 36
